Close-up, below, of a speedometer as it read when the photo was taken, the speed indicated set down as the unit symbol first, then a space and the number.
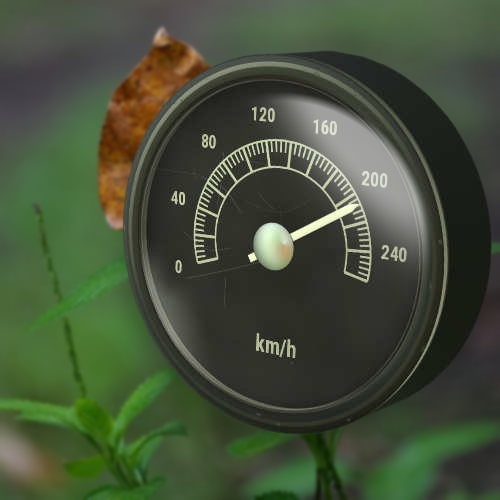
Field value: km/h 208
